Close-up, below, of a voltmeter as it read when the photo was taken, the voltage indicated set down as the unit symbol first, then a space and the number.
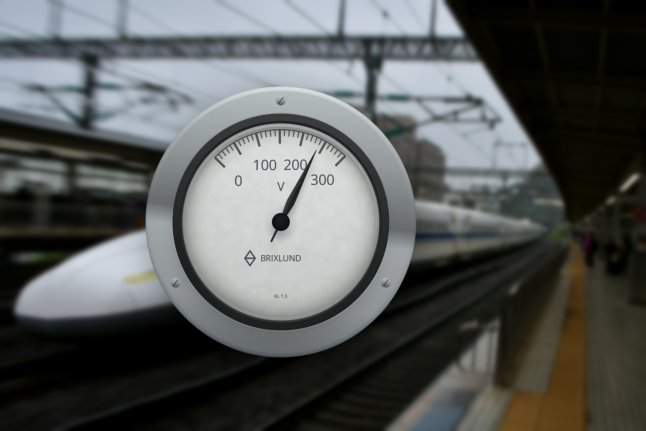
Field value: V 240
